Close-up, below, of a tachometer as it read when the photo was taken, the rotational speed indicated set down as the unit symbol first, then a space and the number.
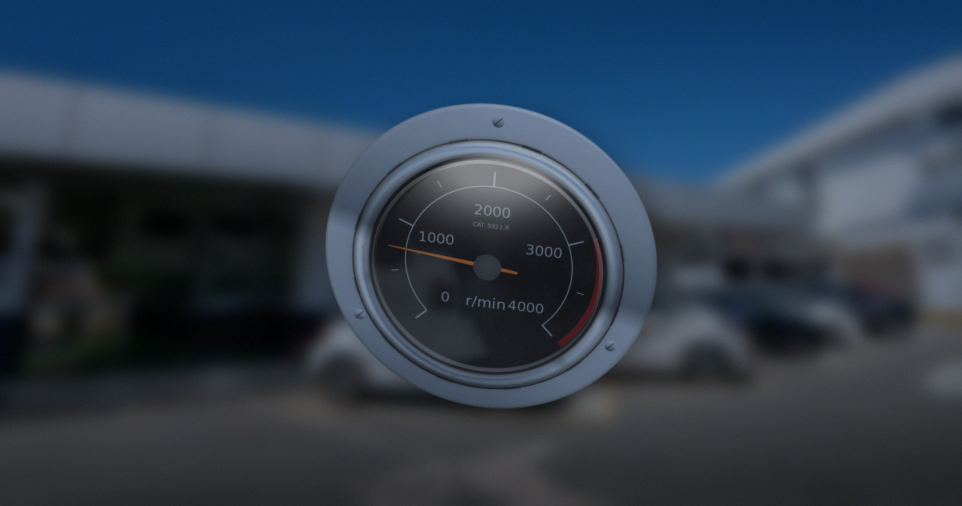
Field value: rpm 750
